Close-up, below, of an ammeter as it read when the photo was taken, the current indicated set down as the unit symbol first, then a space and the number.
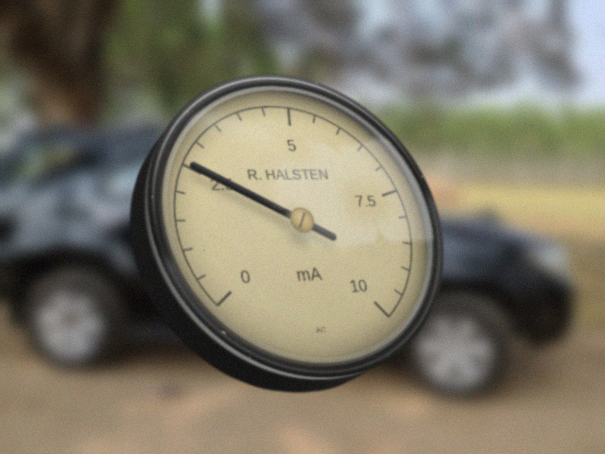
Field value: mA 2.5
